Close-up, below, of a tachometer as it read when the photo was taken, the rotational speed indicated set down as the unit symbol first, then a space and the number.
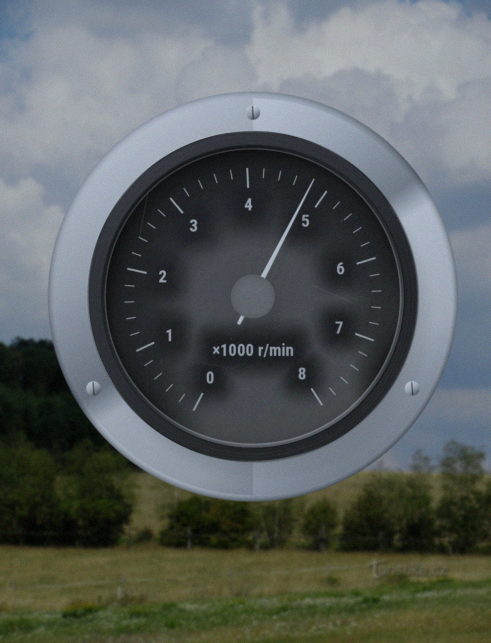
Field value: rpm 4800
